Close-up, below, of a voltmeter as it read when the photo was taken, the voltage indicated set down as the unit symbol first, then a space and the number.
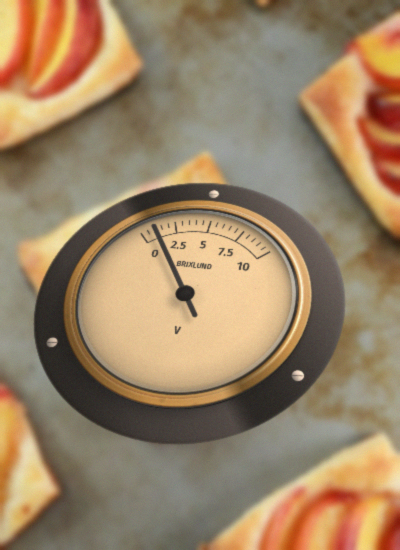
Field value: V 1
